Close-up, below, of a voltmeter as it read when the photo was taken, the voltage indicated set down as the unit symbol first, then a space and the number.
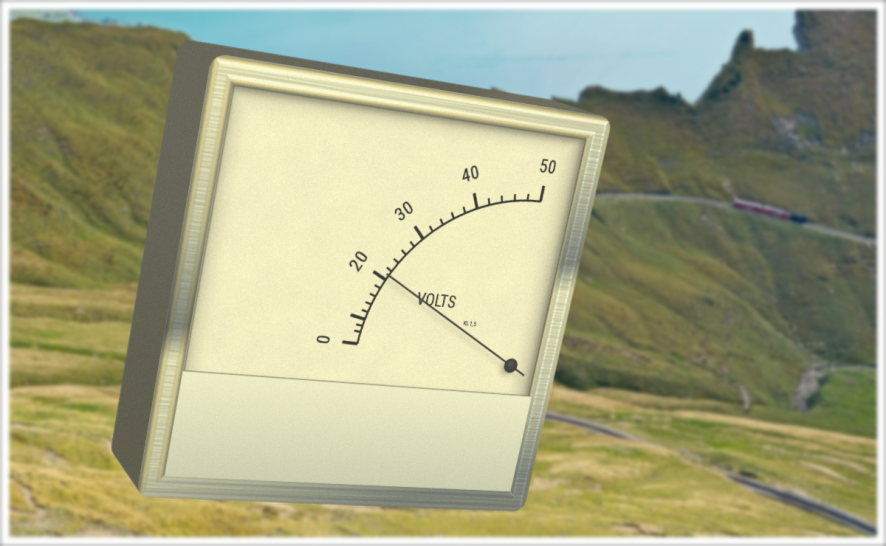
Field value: V 21
